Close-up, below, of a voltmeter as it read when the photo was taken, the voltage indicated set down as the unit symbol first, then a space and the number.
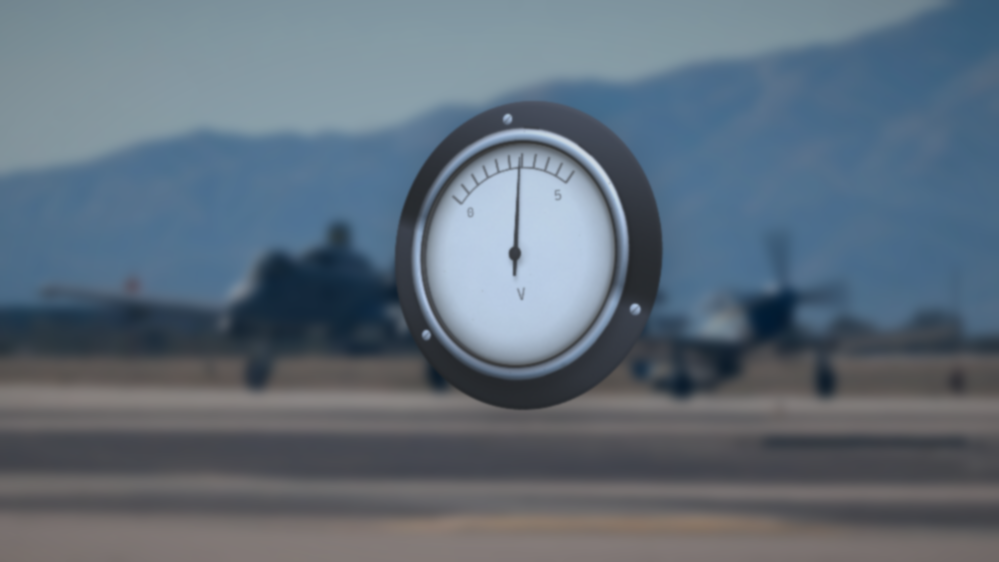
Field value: V 3
